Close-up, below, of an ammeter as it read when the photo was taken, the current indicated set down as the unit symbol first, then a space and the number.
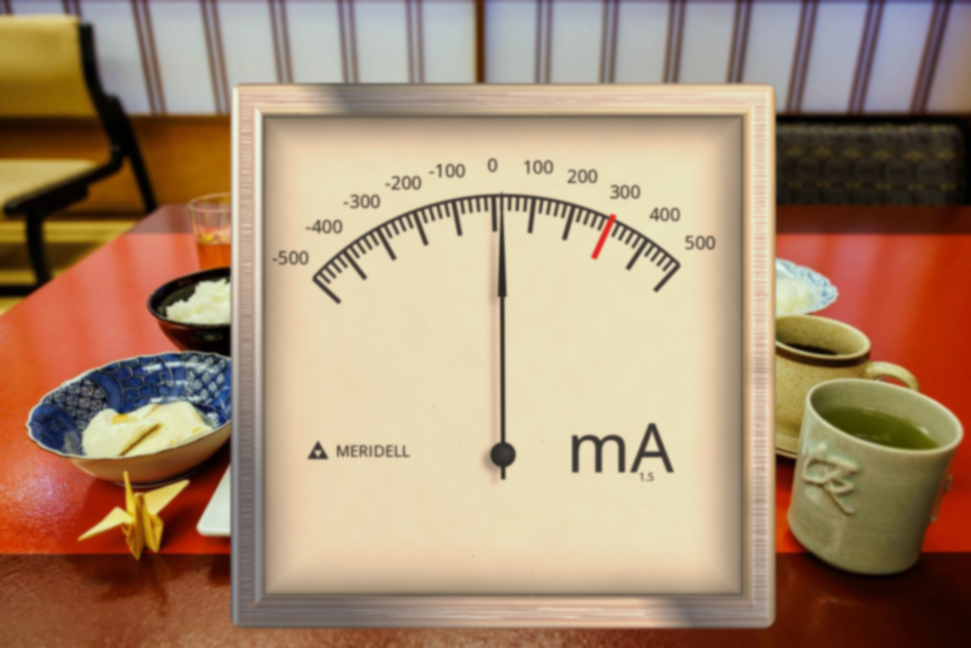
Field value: mA 20
